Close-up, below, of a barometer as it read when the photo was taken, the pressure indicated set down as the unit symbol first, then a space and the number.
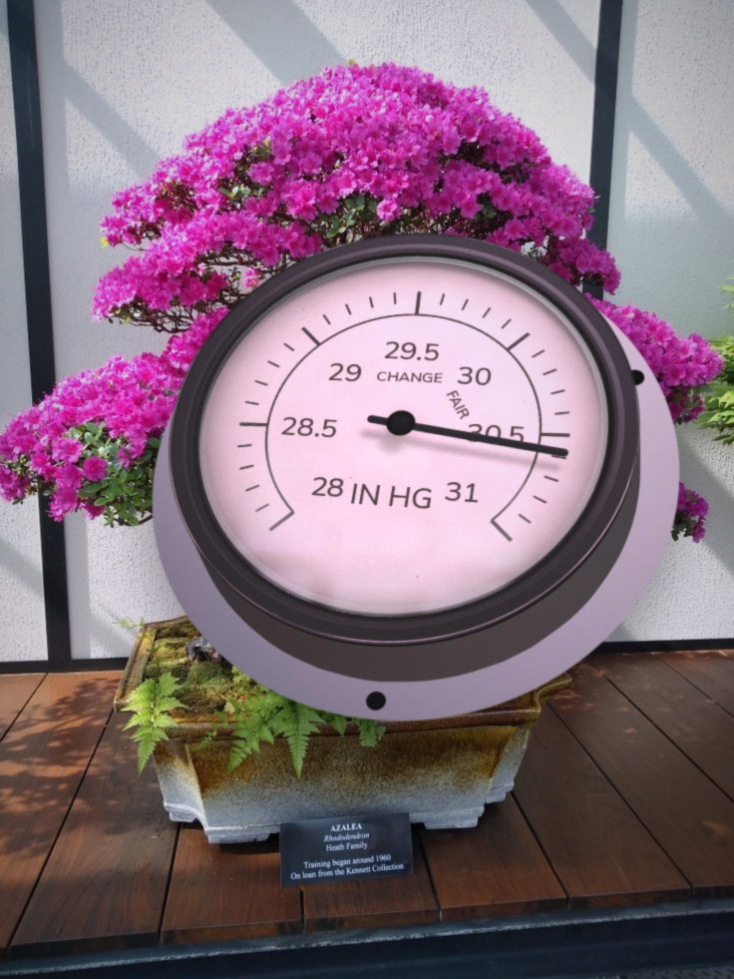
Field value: inHg 30.6
